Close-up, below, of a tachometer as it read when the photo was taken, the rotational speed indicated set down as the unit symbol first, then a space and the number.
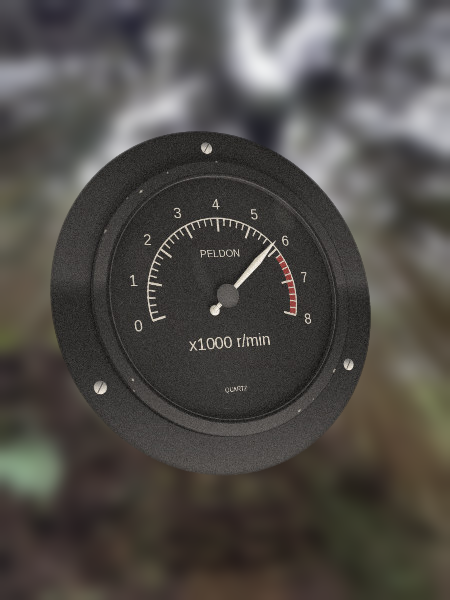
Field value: rpm 5800
